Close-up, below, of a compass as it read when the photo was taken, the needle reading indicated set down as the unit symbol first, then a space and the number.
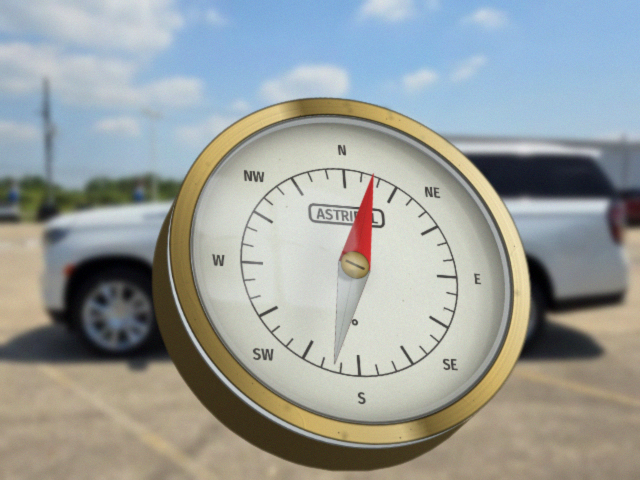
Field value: ° 15
